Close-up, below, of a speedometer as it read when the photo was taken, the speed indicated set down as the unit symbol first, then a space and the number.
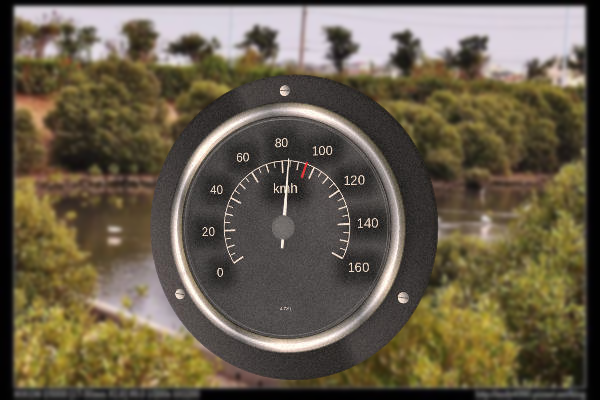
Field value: km/h 85
